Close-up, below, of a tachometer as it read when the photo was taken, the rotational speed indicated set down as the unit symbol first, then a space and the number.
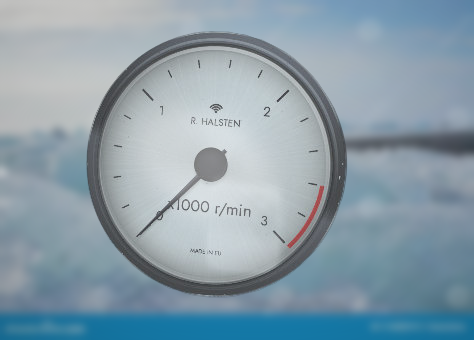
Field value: rpm 0
